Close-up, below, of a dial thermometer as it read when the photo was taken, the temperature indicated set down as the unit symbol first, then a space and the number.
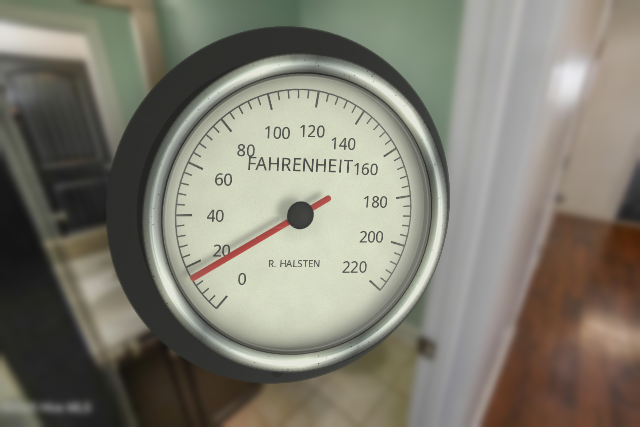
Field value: °F 16
